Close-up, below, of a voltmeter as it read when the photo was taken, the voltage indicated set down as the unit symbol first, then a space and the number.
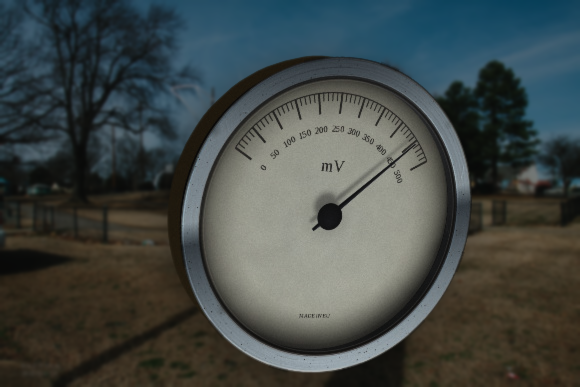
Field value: mV 450
